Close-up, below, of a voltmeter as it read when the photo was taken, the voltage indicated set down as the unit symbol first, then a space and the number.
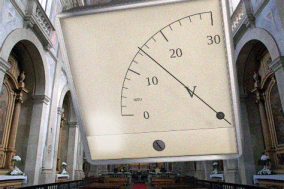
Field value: V 15
